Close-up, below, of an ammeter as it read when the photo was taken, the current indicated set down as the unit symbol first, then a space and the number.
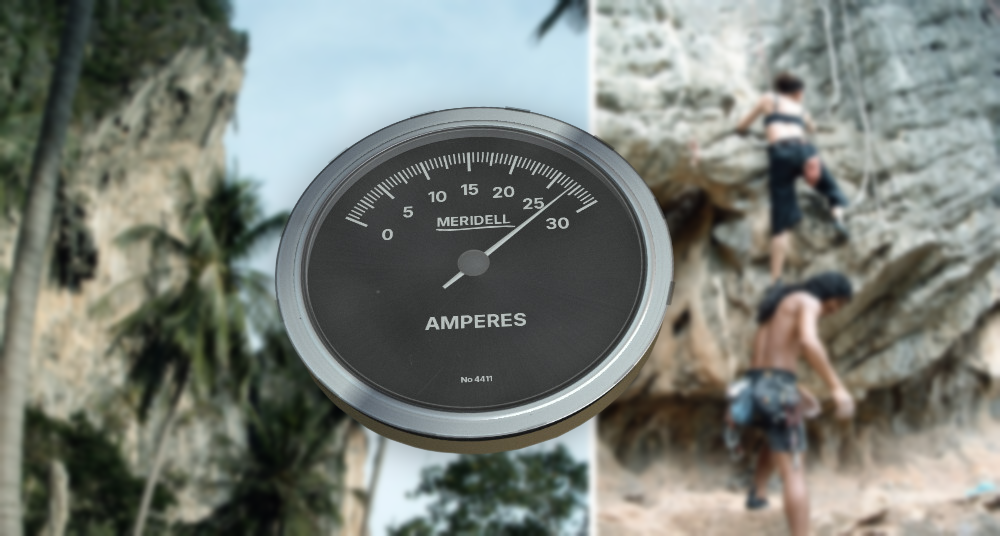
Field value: A 27.5
